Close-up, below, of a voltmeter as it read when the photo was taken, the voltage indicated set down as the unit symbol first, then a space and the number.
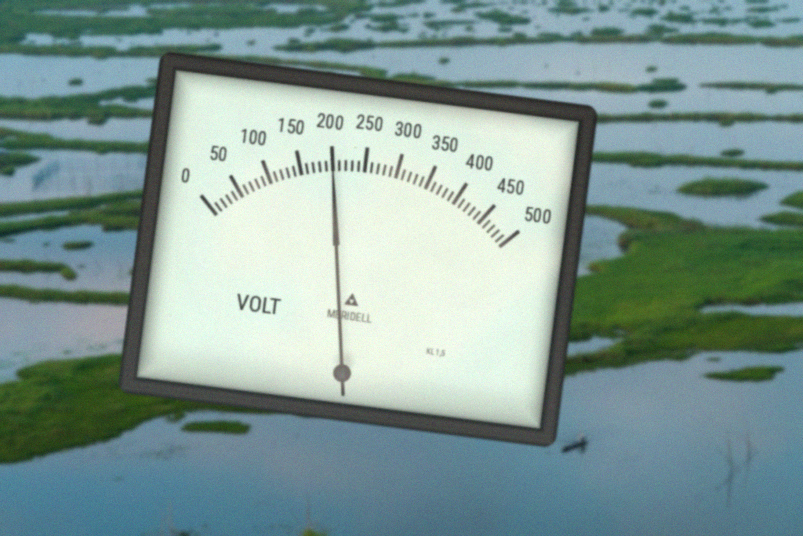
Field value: V 200
